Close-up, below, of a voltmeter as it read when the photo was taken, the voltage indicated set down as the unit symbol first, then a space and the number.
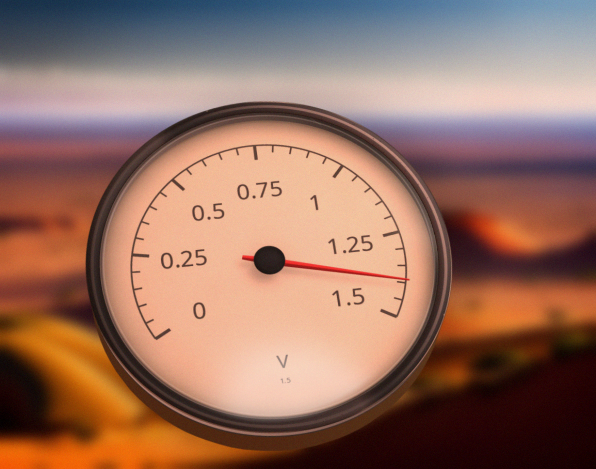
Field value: V 1.4
